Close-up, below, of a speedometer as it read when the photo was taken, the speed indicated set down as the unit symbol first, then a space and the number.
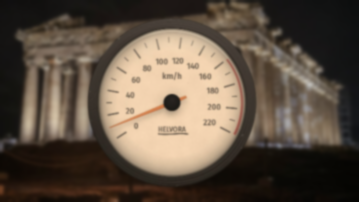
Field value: km/h 10
